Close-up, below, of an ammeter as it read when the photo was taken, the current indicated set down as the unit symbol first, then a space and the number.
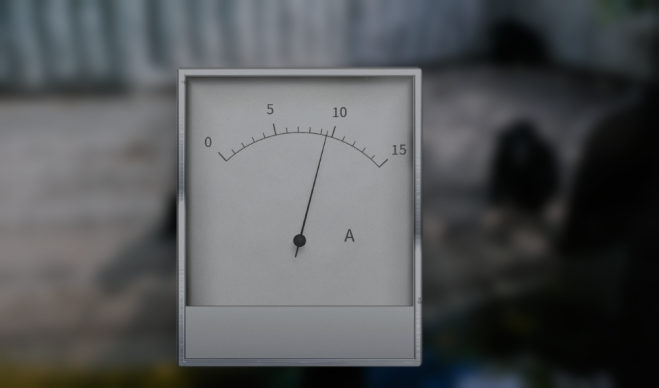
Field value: A 9.5
